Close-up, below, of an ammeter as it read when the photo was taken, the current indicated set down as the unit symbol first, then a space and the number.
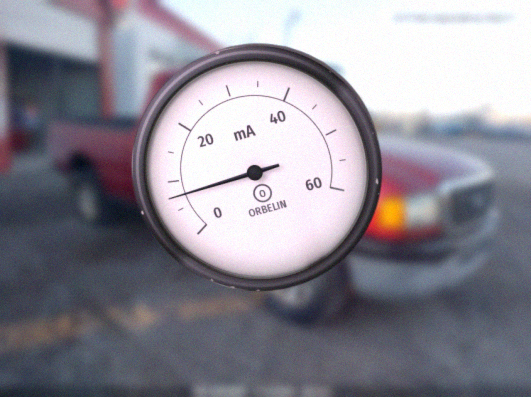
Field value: mA 7.5
